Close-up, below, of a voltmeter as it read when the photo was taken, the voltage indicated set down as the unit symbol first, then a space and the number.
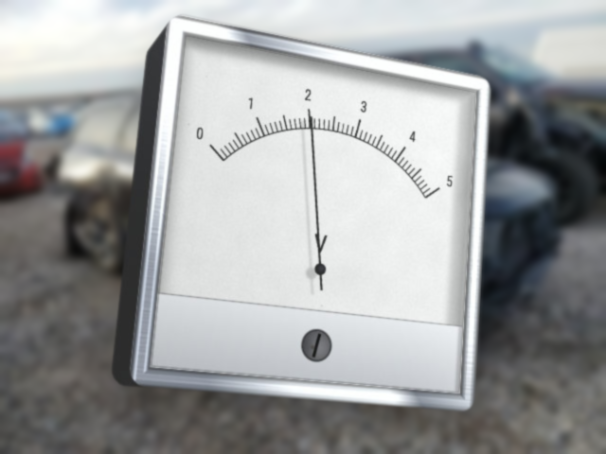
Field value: V 2
